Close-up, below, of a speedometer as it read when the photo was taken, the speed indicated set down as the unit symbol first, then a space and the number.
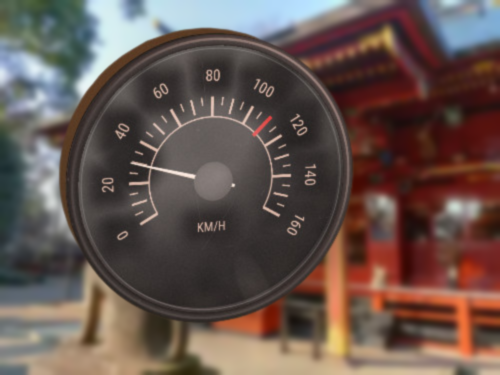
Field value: km/h 30
